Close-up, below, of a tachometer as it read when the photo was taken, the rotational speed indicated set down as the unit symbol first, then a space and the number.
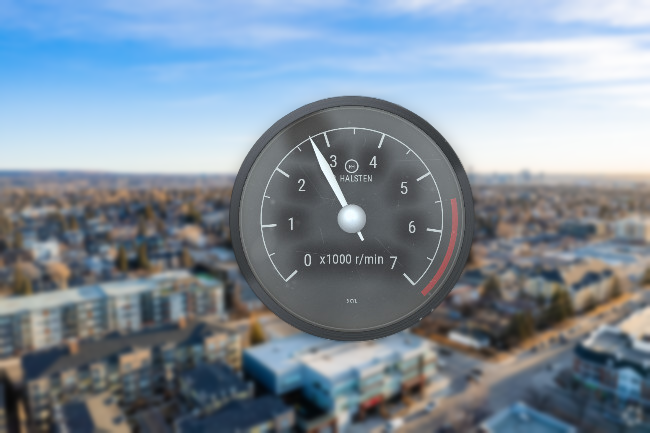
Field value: rpm 2750
